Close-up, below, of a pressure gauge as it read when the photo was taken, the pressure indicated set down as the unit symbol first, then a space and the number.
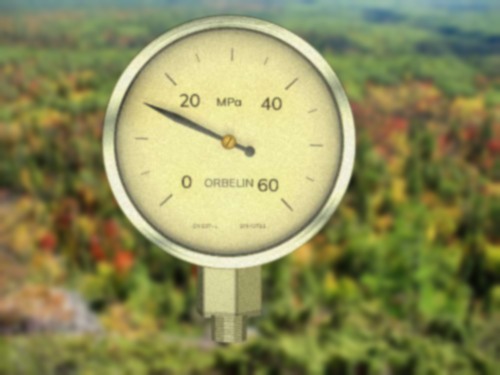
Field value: MPa 15
